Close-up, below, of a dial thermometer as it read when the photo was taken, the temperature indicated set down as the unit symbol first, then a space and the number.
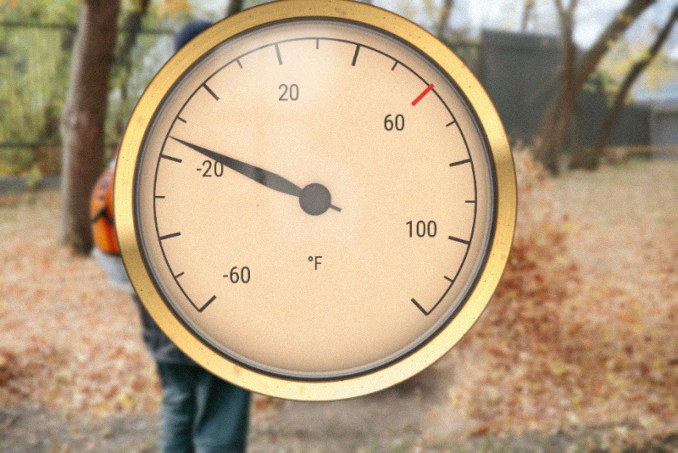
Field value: °F -15
